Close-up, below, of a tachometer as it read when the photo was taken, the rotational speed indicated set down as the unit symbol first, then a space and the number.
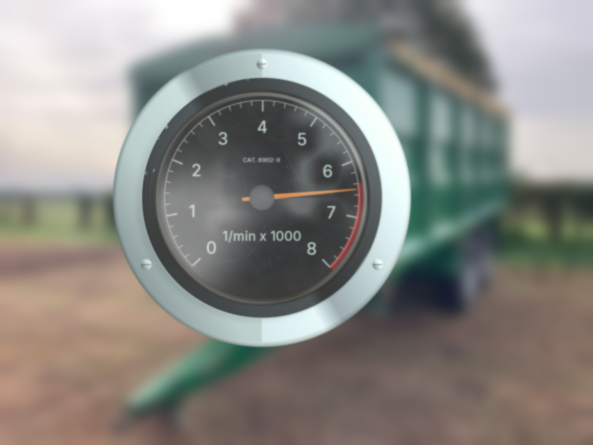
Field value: rpm 6500
